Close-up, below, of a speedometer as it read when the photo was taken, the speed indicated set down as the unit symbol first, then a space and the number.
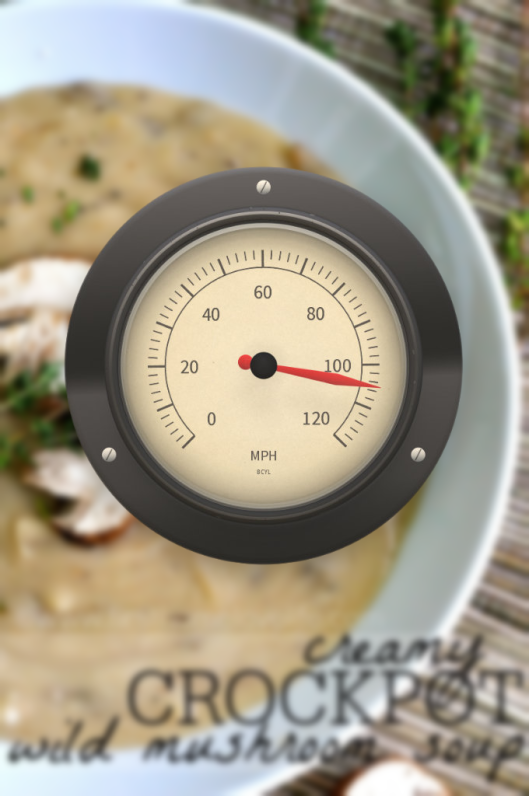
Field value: mph 105
